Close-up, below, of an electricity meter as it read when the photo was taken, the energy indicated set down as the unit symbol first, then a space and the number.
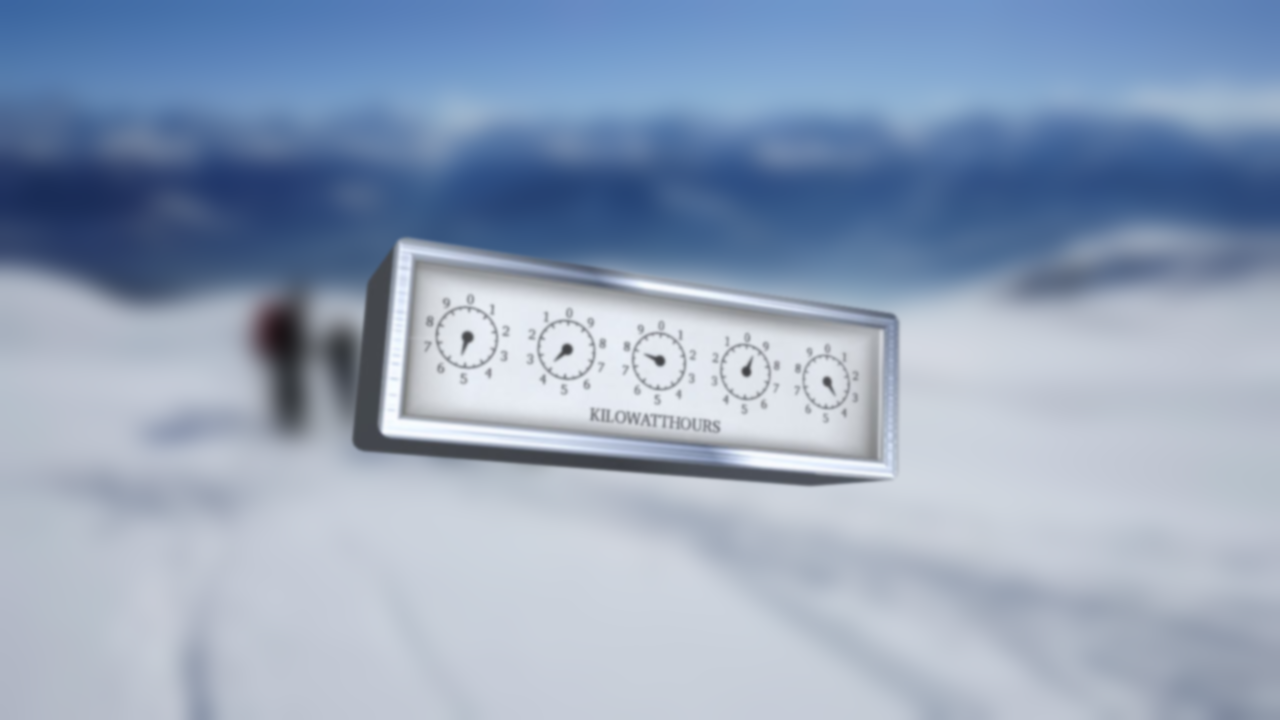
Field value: kWh 53794
